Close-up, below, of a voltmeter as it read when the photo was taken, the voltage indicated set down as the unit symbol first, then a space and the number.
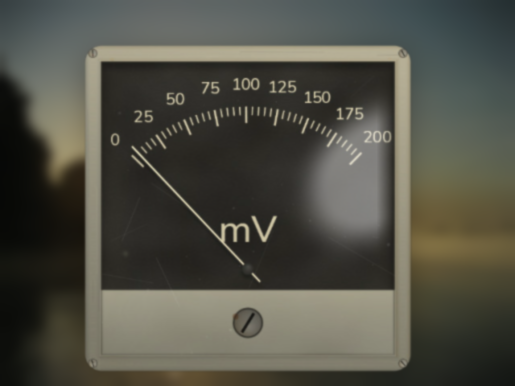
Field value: mV 5
